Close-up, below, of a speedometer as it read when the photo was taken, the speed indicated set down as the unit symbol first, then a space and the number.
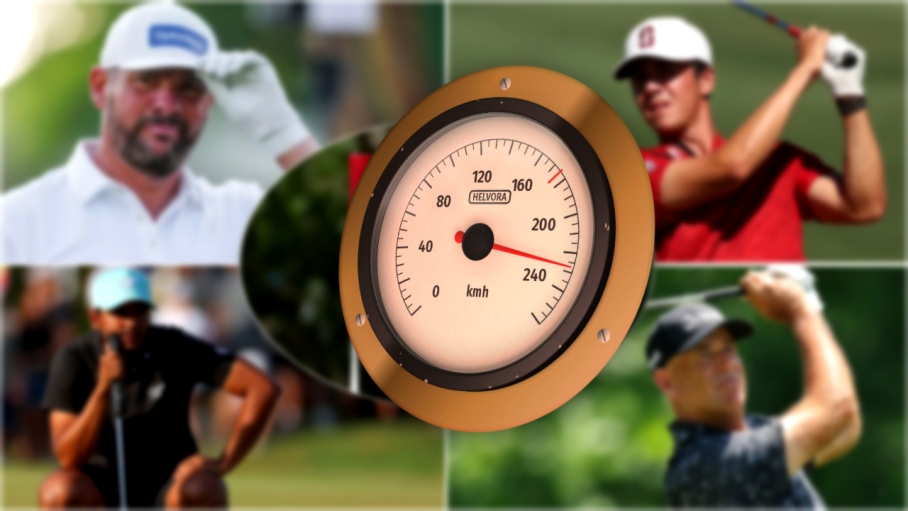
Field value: km/h 227.5
